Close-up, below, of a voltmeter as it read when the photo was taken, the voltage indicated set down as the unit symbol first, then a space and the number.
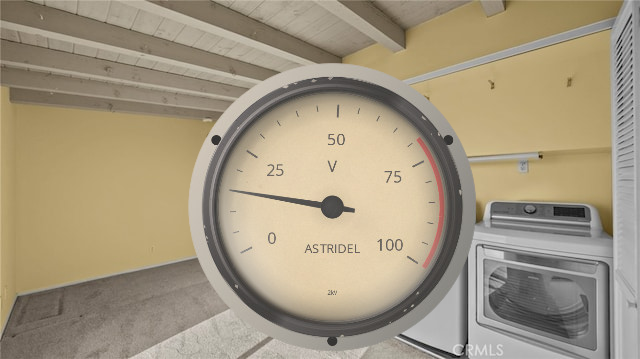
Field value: V 15
